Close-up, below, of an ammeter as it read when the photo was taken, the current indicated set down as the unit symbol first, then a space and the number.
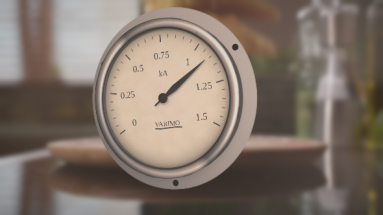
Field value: kA 1.1
